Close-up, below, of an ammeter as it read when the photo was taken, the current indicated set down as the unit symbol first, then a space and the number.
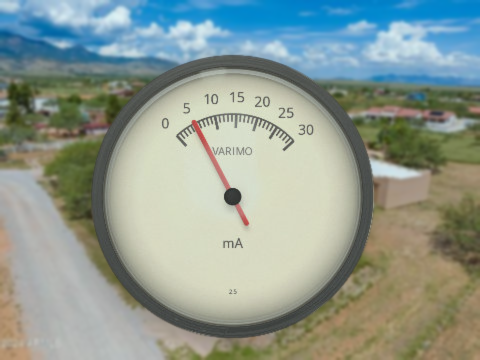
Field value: mA 5
